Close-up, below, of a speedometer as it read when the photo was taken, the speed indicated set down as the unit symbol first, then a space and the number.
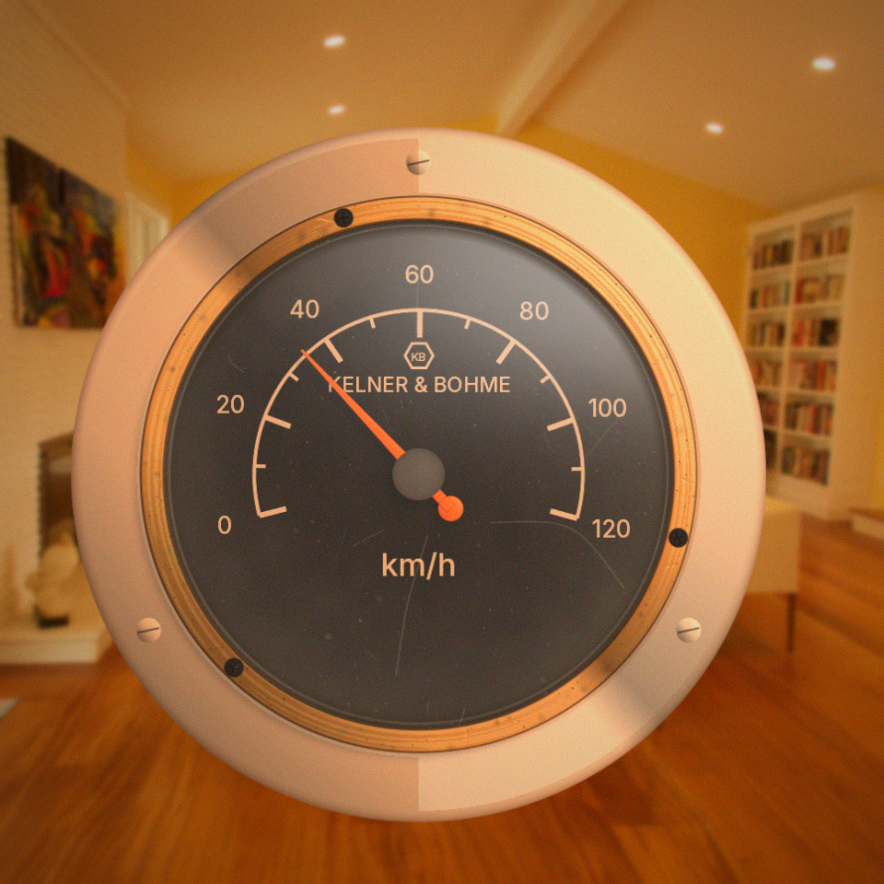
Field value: km/h 35
